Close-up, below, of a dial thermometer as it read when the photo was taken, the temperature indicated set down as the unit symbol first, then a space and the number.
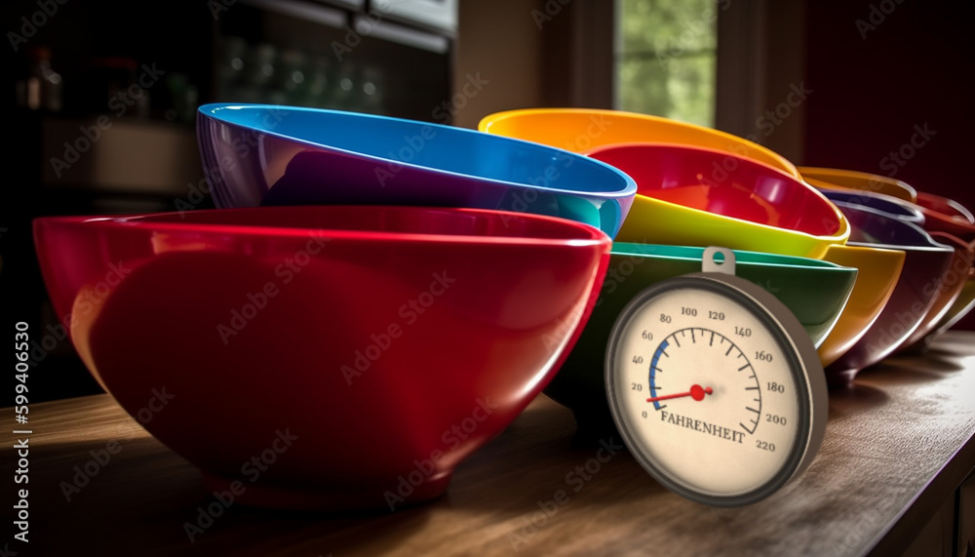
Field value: °F 10
